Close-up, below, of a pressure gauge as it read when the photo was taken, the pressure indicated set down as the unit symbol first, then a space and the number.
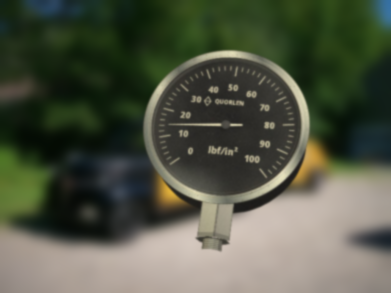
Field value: psi 14
